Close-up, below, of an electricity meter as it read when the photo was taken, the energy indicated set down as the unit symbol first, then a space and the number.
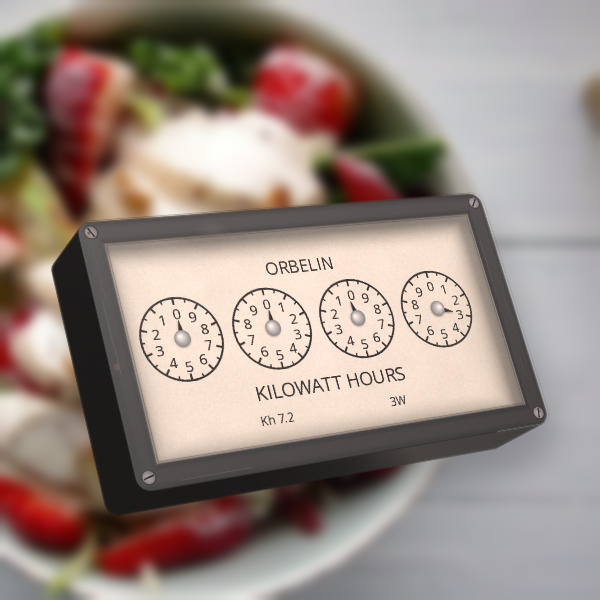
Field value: kWh 3
